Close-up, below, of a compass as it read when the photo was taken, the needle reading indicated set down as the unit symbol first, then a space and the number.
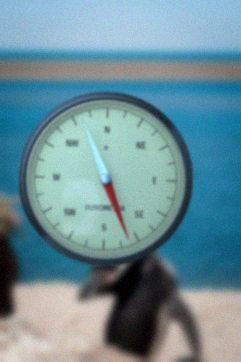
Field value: ° 157.5
